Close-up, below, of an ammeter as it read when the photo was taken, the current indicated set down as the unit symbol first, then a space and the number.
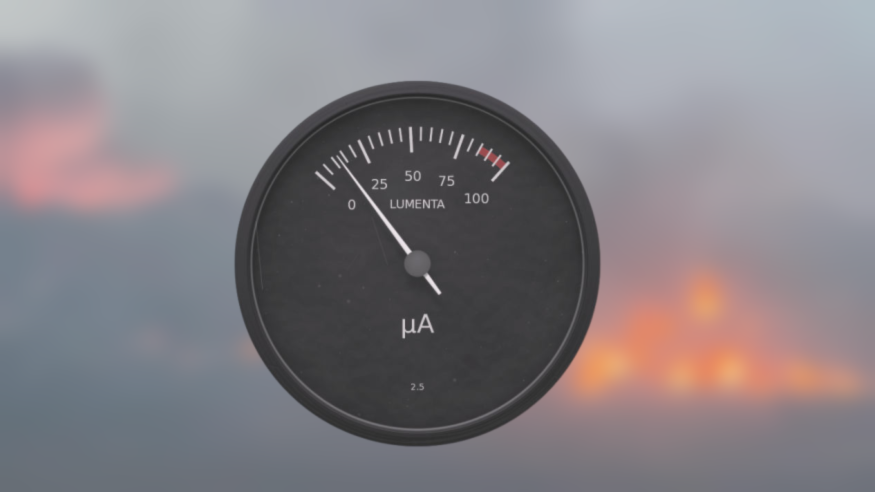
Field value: µA 12.5
